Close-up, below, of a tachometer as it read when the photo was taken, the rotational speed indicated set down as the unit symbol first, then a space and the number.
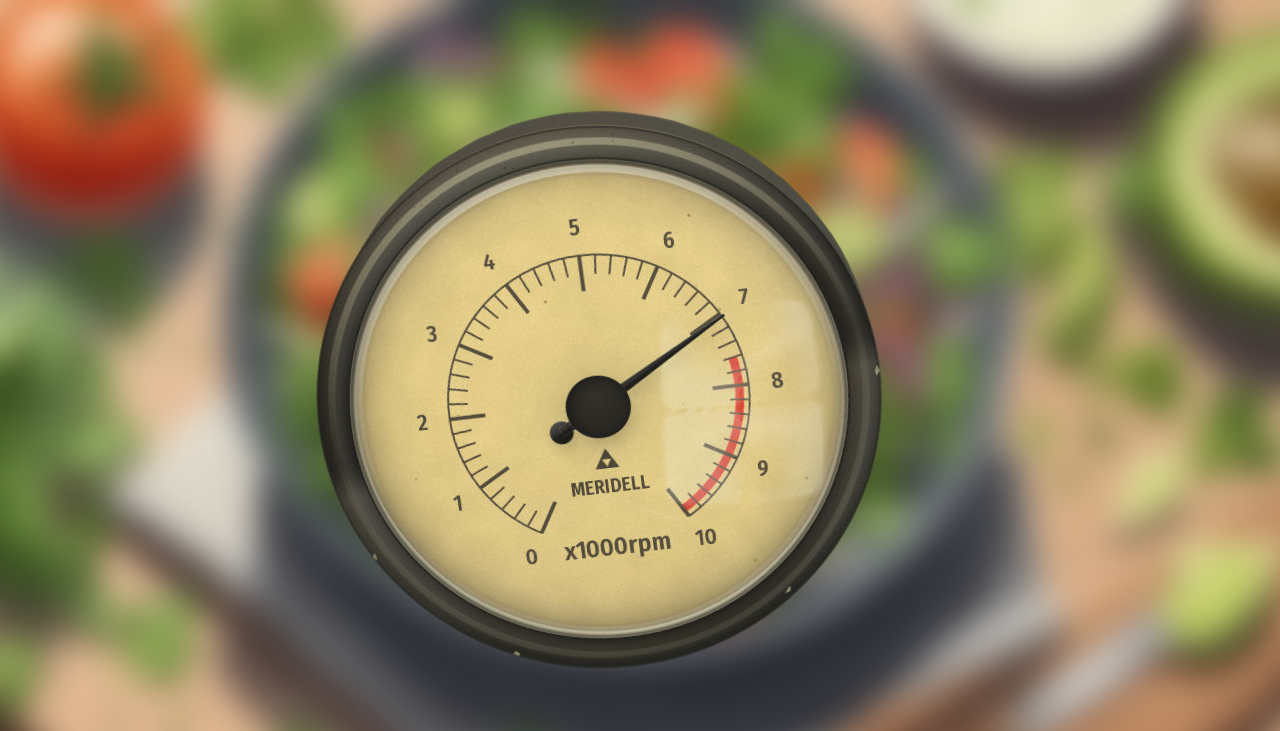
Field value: rpm 7000
